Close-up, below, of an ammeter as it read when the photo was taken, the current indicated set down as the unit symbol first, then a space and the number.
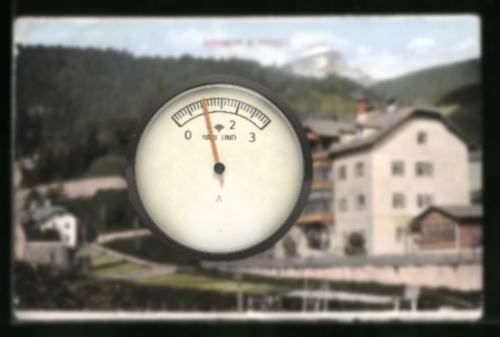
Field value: A 1
